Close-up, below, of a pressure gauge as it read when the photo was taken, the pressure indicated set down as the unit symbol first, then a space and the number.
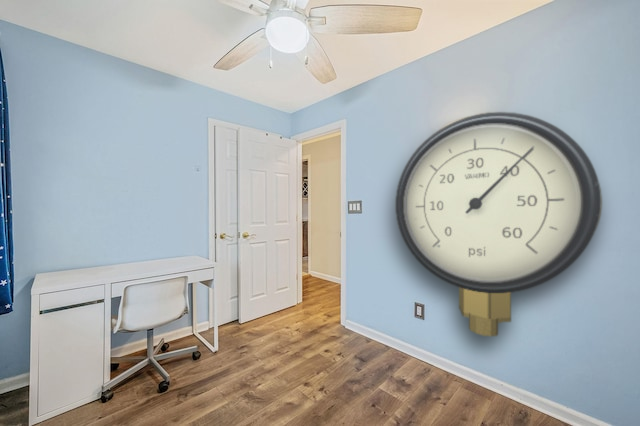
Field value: psi 40
